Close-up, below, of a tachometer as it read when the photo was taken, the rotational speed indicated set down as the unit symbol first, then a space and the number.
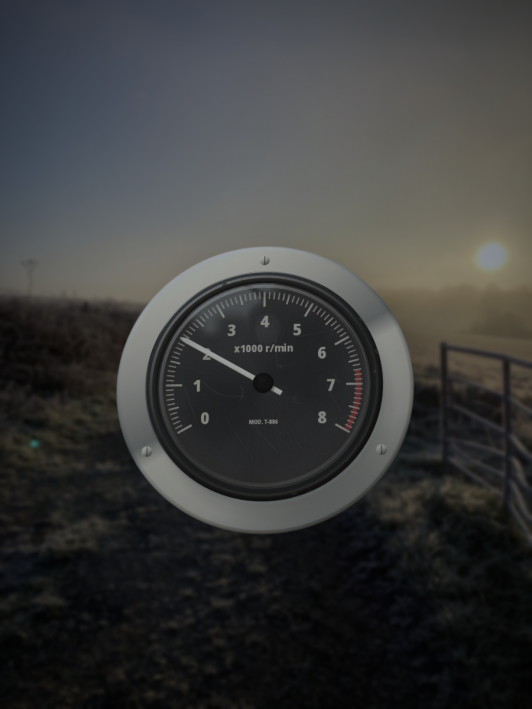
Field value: rpm 2000
